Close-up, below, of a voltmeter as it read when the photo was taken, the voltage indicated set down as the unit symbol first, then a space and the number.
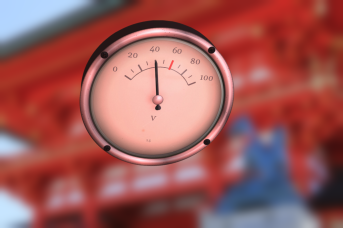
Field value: V 40
